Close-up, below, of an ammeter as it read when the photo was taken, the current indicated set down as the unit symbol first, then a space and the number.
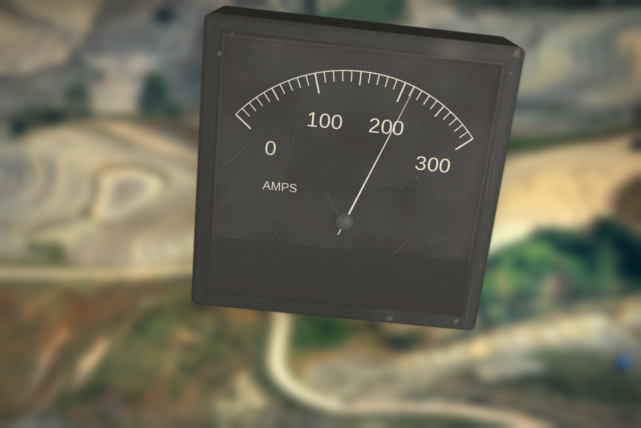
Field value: A 210
